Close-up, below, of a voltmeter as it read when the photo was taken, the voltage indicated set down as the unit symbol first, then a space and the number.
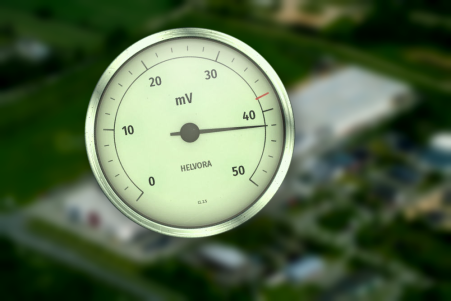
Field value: mV 42
